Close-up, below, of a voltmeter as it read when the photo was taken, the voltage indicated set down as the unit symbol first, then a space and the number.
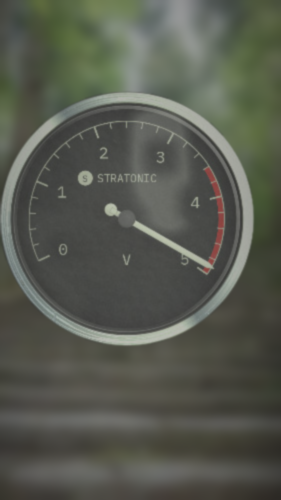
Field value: V 4.9
